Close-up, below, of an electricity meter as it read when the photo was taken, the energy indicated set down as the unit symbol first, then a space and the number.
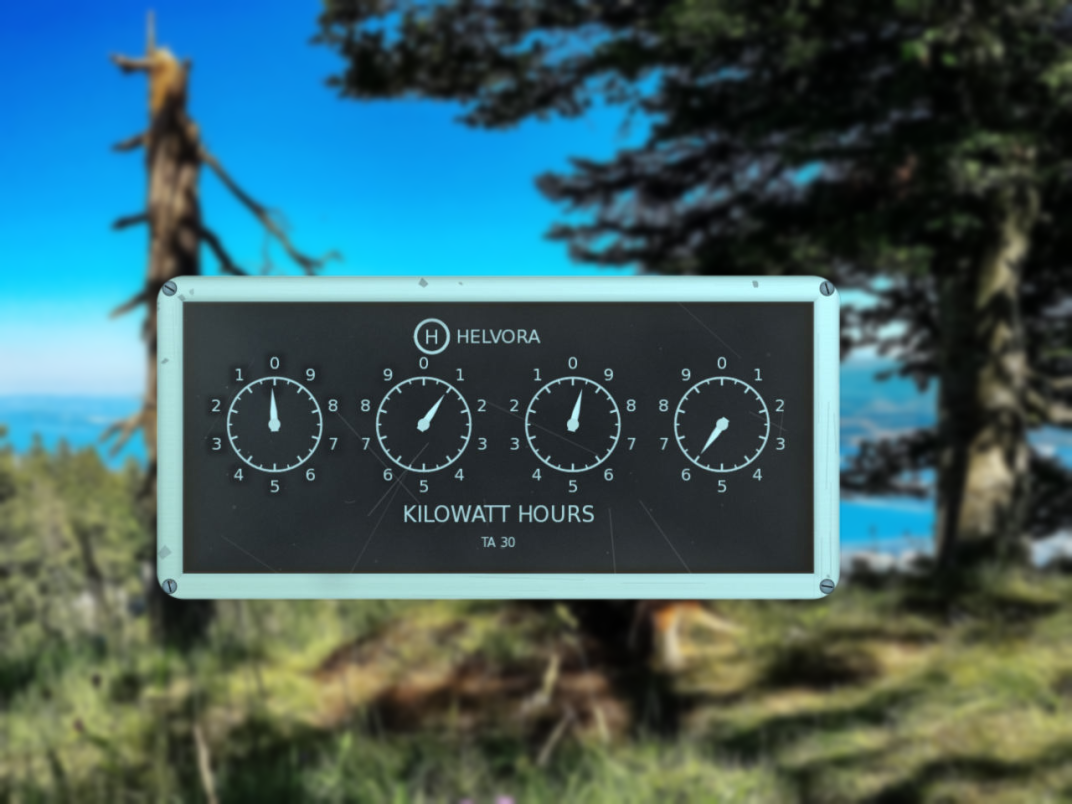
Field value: kWh 96
